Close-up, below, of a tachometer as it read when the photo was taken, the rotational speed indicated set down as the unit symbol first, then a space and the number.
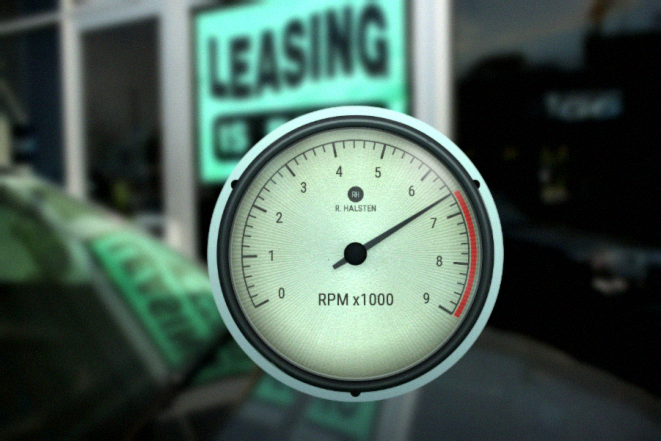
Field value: rpm 6600
